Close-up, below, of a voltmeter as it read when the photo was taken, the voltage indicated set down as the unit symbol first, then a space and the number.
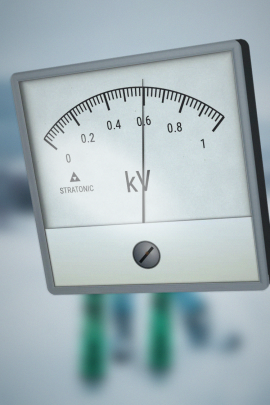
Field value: kV 0.6
